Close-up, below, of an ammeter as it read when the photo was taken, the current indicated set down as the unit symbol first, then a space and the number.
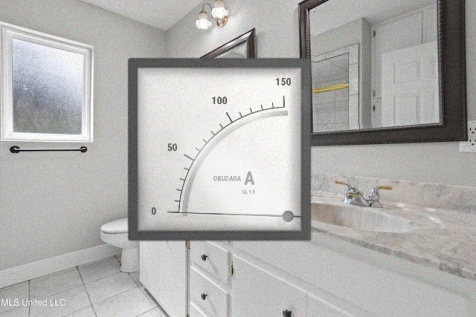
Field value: A 0
